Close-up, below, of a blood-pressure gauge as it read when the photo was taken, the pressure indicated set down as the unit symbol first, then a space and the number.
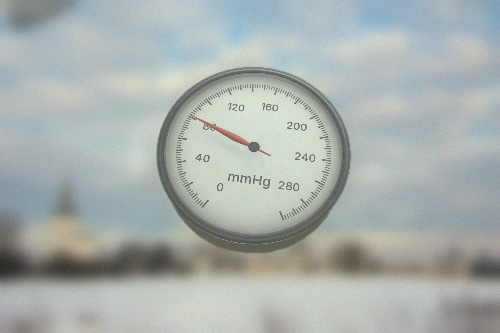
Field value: mmHg 80
